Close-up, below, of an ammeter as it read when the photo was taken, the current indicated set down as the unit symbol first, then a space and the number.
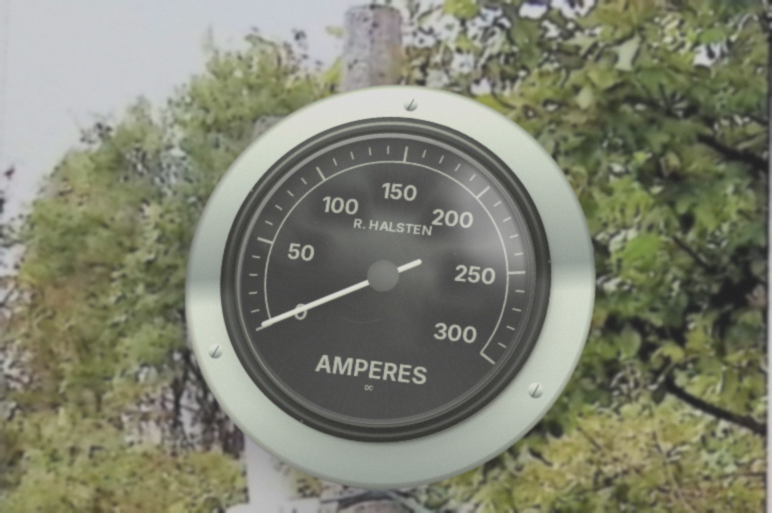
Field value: A 0
